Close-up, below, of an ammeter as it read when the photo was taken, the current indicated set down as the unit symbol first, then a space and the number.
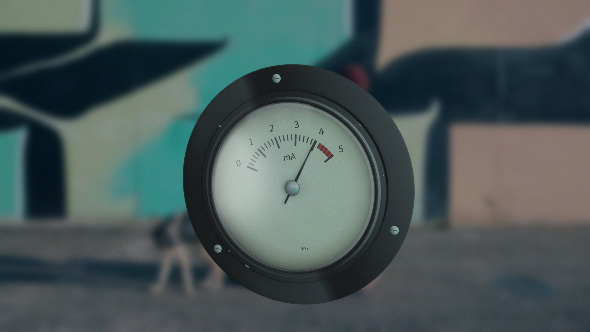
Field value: mA 4
